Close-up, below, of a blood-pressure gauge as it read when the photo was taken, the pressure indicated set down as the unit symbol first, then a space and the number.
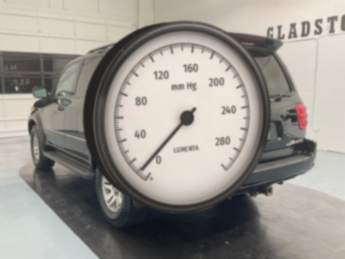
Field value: mmHg 10
